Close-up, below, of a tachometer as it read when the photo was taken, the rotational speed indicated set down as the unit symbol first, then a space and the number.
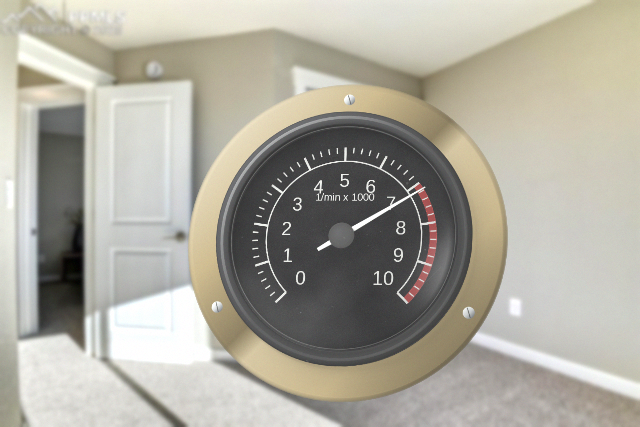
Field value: rpm 7200
